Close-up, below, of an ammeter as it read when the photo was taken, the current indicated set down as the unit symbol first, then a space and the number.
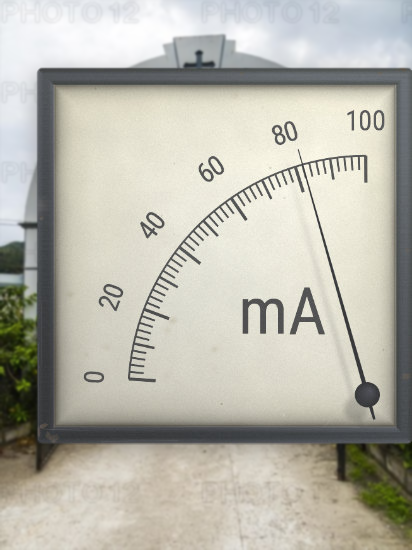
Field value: mA 82
